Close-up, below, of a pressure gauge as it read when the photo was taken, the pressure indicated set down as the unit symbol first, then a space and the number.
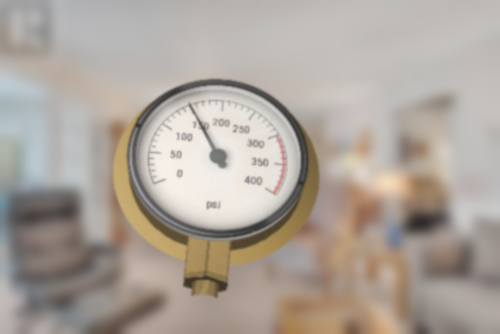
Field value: psi 150
